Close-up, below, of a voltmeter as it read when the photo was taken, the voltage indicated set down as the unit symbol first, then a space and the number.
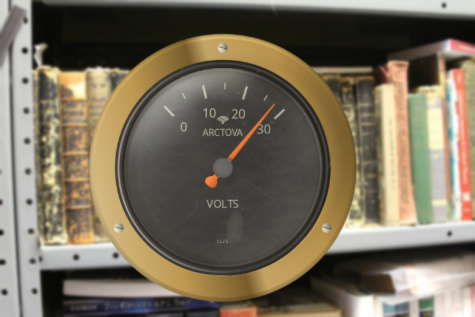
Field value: V 27.5
